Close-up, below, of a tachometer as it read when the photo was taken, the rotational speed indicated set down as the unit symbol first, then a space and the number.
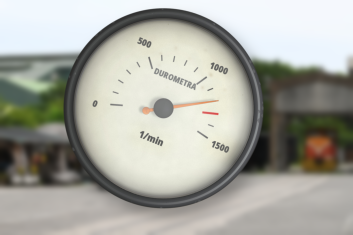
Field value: rpm 1200
